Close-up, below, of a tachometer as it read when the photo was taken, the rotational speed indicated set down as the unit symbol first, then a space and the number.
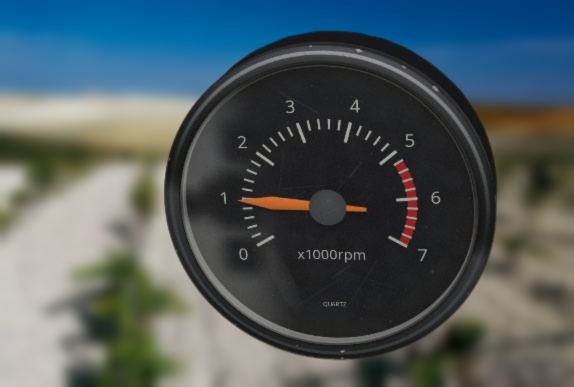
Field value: rpm 1000
